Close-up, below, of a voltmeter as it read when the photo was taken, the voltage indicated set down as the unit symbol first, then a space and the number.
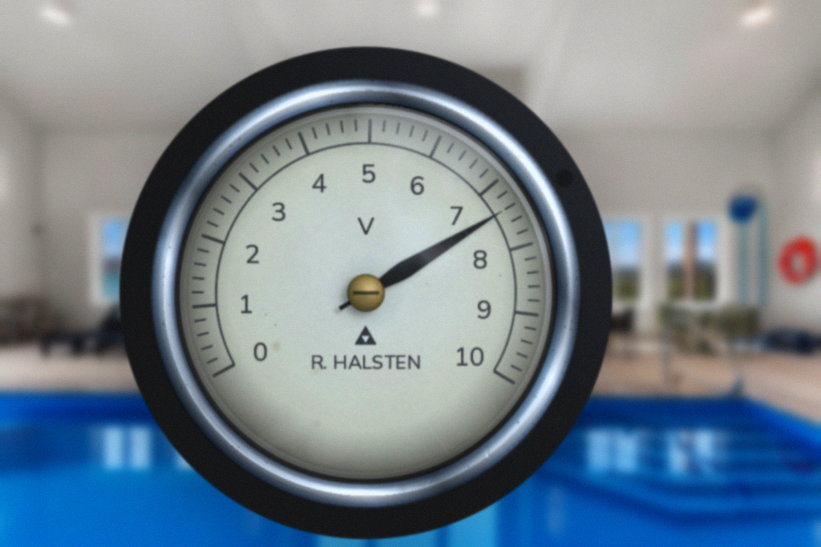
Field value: V 7.4
